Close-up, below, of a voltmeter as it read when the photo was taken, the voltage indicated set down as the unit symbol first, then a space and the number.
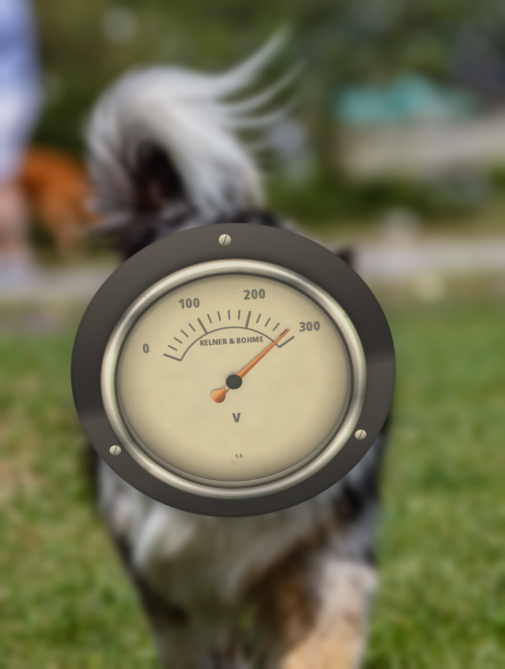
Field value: V 280
